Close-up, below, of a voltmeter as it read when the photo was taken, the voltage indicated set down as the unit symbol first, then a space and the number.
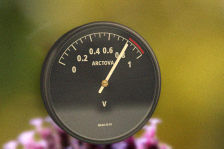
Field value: V 0.8
